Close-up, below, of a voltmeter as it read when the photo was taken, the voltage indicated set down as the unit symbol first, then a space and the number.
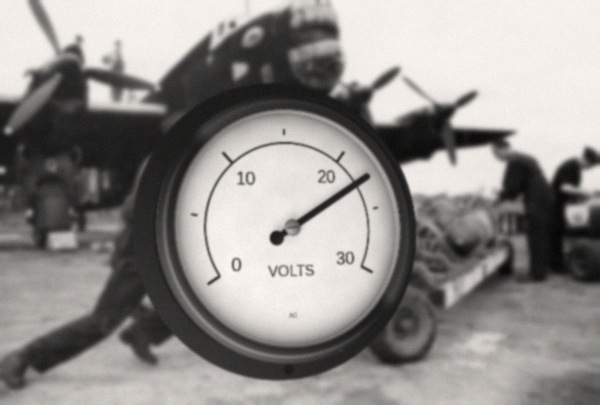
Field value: V 22.5
